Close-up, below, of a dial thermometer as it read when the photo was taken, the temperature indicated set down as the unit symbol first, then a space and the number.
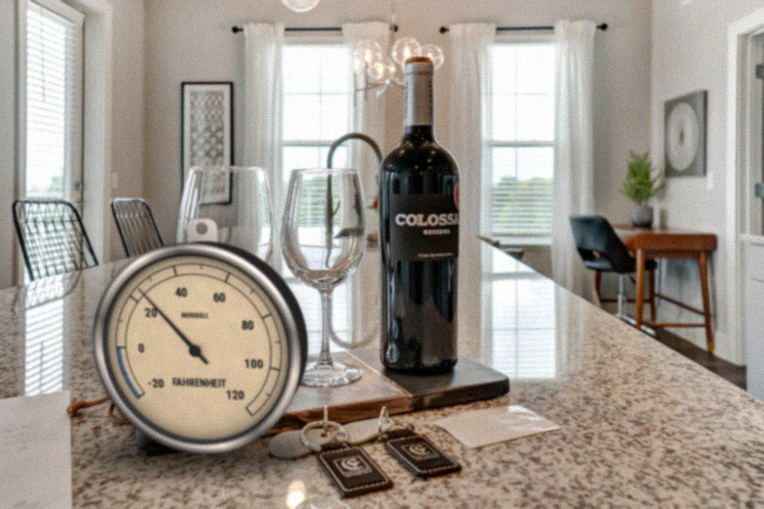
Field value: °F 25
